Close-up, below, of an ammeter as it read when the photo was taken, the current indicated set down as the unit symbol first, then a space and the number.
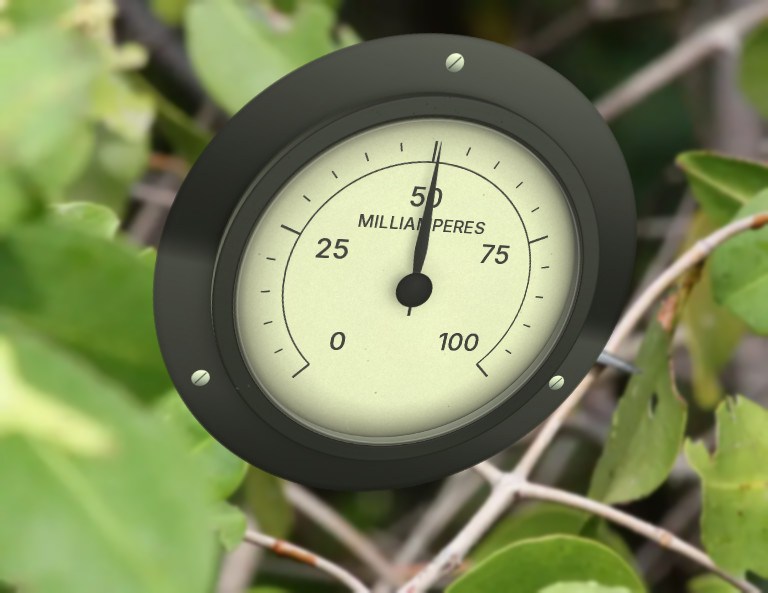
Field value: mA 50
